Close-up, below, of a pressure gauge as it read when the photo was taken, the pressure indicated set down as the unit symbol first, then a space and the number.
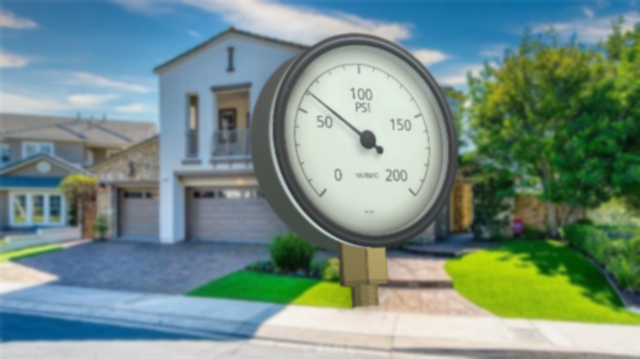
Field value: psi 60
